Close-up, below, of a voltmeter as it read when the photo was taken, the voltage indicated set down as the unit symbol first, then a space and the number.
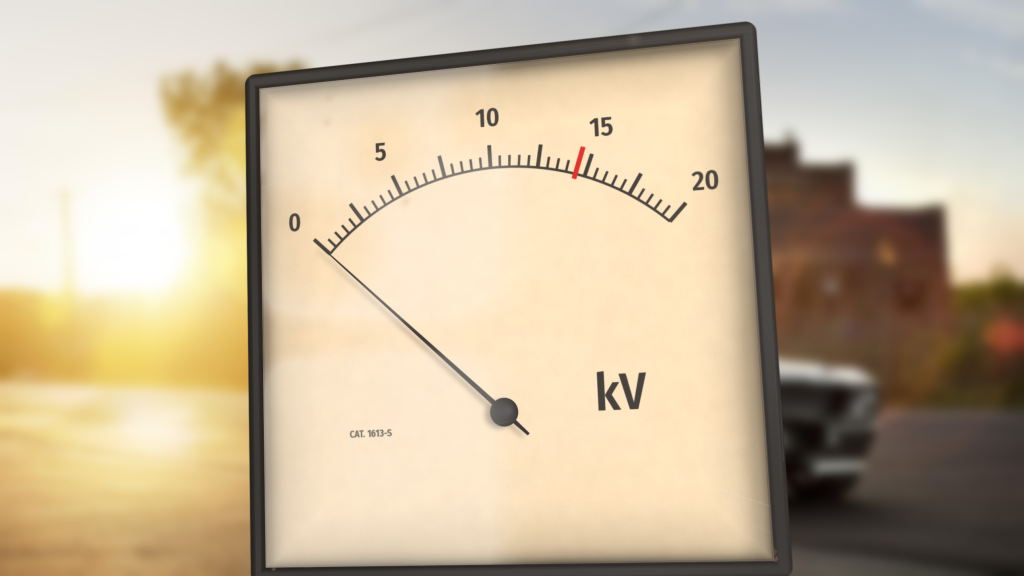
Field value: kV 0
